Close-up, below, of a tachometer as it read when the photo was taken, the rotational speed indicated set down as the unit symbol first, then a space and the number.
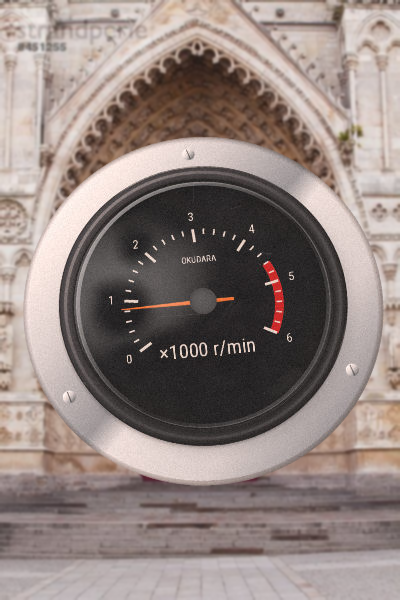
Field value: rpm 800
